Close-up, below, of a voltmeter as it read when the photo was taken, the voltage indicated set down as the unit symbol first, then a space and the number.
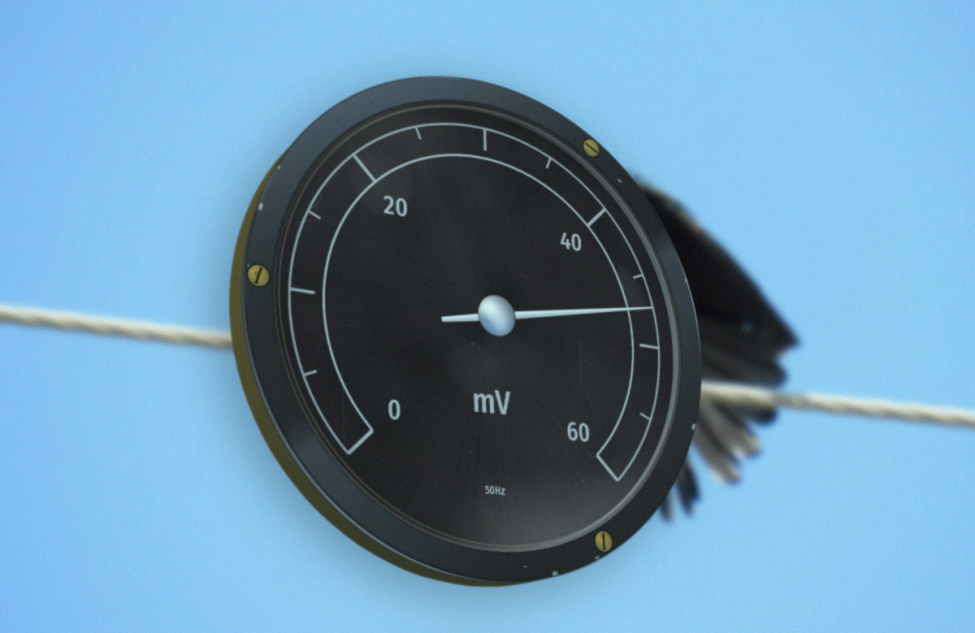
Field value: mV 47.5
